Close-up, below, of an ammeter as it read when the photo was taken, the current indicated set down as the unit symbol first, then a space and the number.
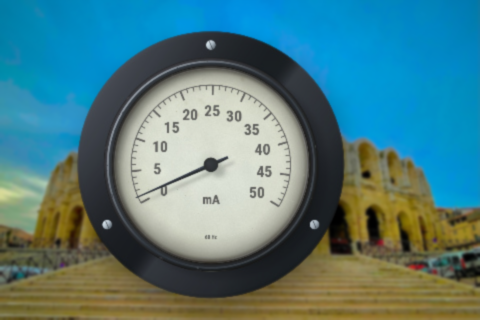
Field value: mA 1
